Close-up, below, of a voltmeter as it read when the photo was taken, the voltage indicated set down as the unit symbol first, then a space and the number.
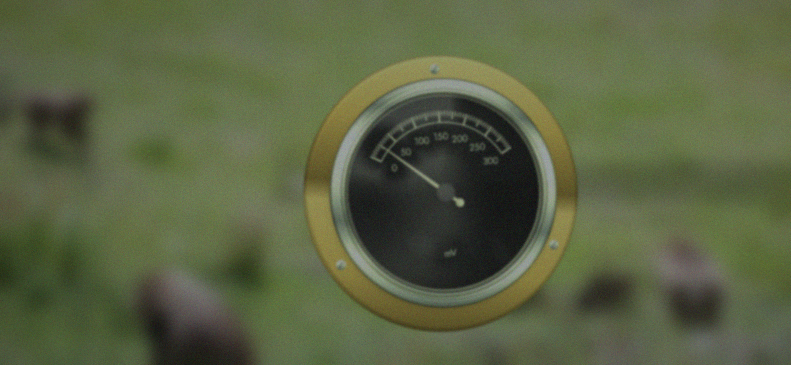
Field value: mV 25
